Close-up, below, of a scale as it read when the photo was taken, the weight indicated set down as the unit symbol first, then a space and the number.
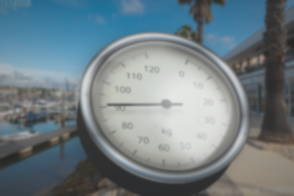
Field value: kg 90
